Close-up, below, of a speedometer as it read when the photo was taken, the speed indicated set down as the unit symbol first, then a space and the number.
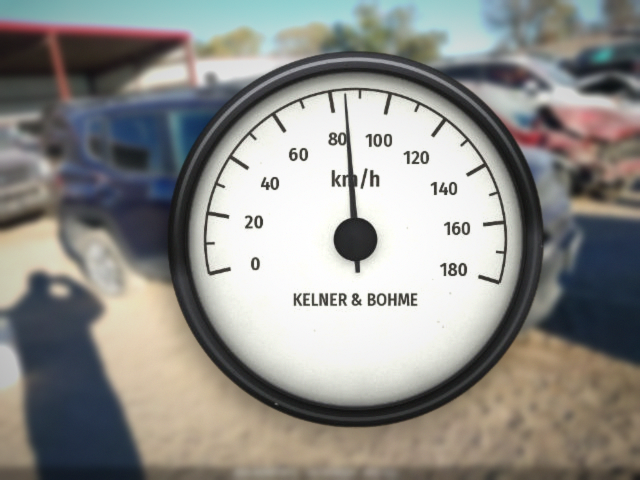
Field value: km/h 85
